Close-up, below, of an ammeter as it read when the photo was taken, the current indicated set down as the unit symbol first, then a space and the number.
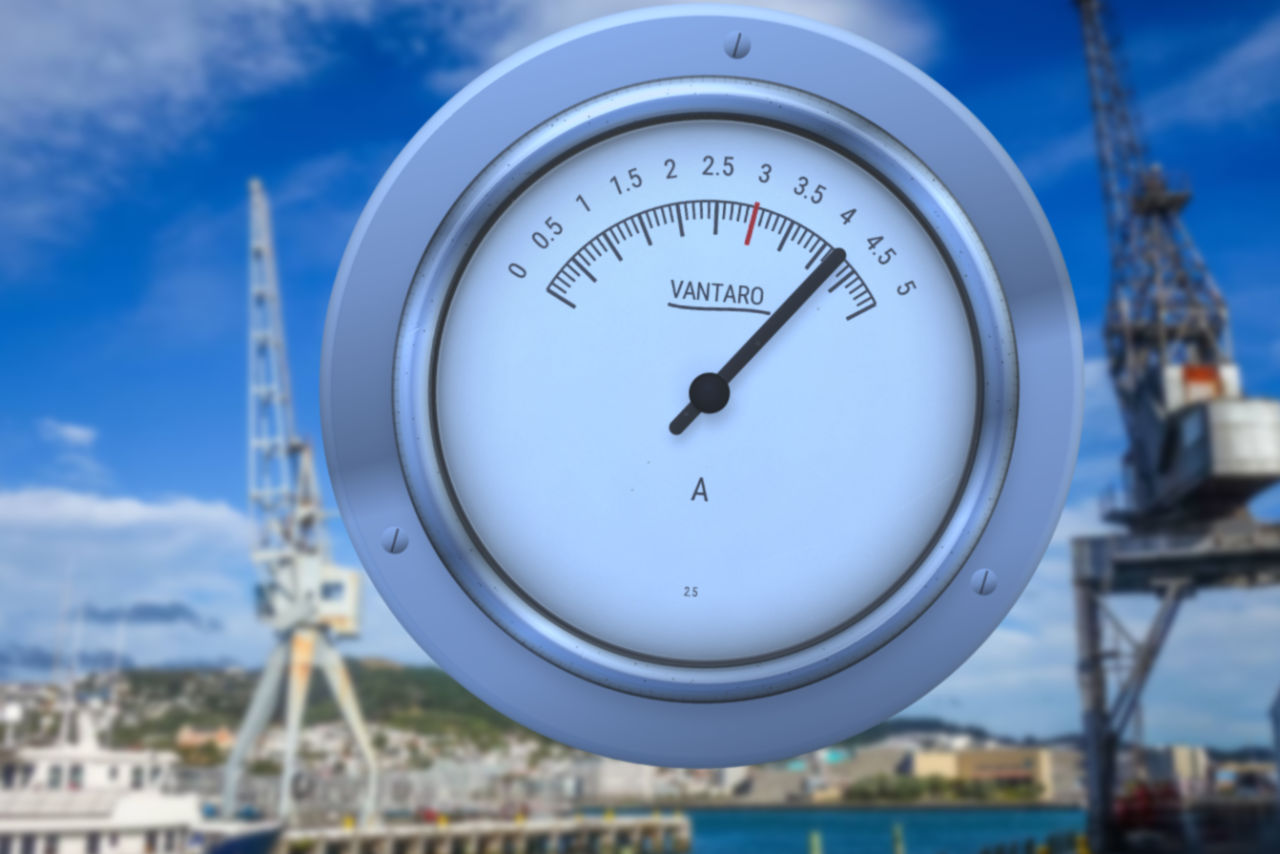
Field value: A 4.2
